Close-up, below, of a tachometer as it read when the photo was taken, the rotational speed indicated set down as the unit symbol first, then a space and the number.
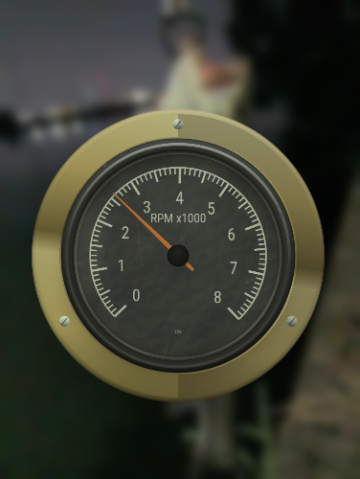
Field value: rpm 2600
